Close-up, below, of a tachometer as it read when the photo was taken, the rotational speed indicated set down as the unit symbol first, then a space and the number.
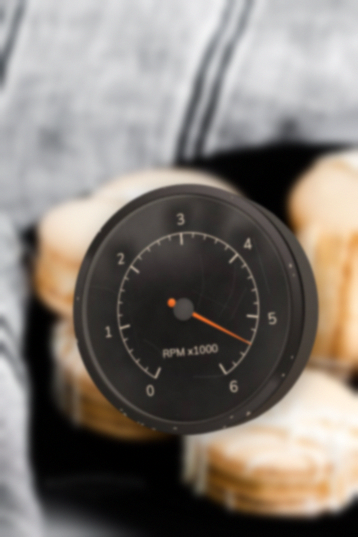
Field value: rpm 5400
